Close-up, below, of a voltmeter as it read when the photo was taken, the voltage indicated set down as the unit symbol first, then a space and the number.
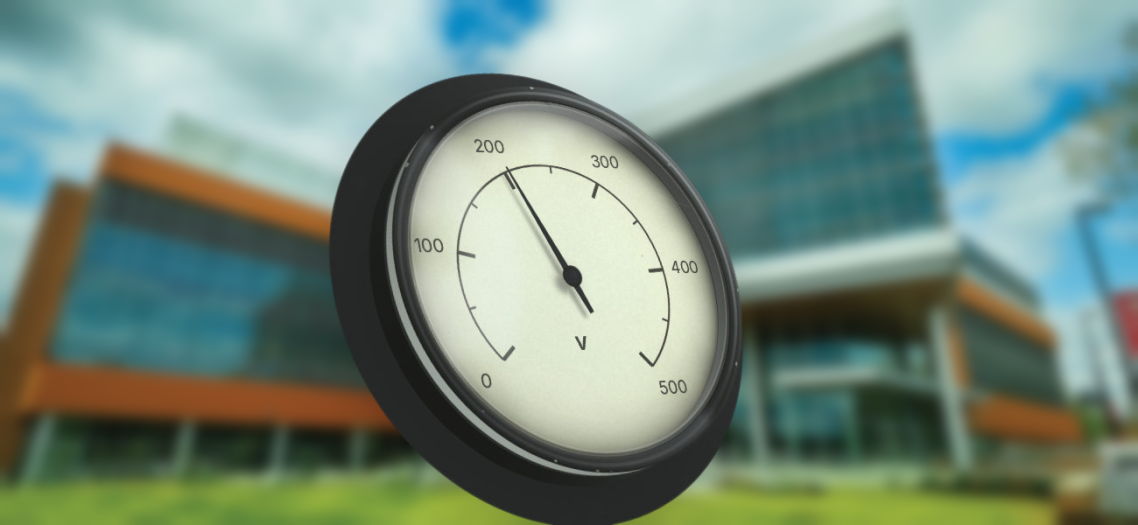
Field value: V 200
